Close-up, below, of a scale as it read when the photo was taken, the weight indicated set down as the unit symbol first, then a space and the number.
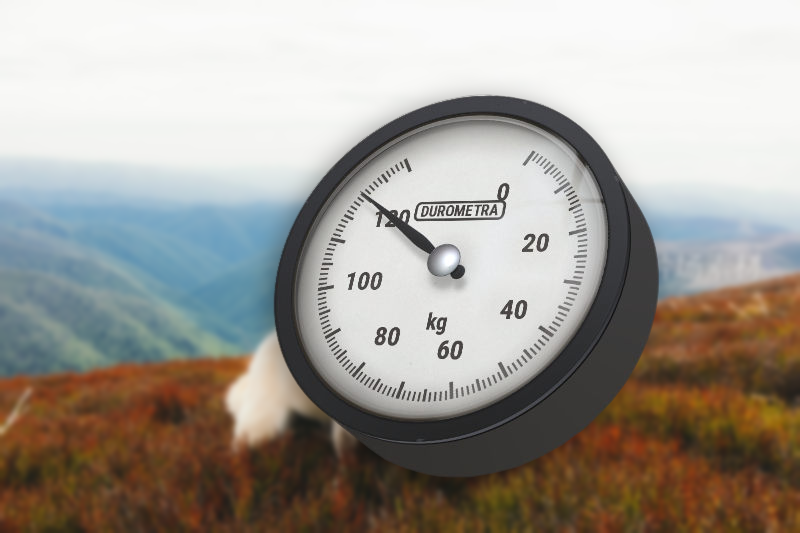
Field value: kg 120
